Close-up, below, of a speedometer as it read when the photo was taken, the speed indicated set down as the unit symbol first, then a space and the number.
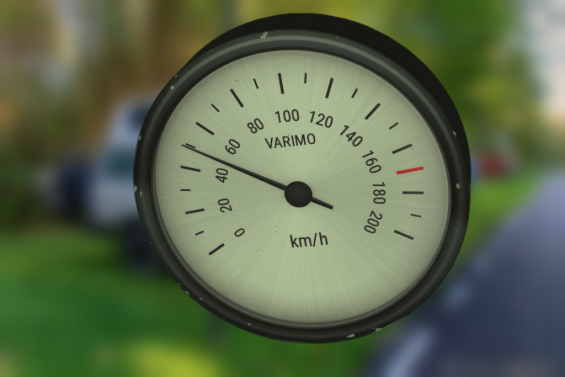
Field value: km/h 50
